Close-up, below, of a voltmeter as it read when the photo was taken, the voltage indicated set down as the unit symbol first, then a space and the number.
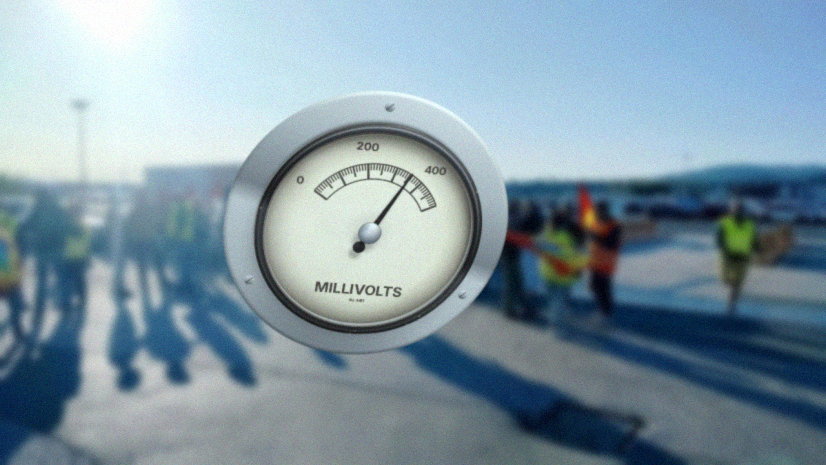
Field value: mV 350
